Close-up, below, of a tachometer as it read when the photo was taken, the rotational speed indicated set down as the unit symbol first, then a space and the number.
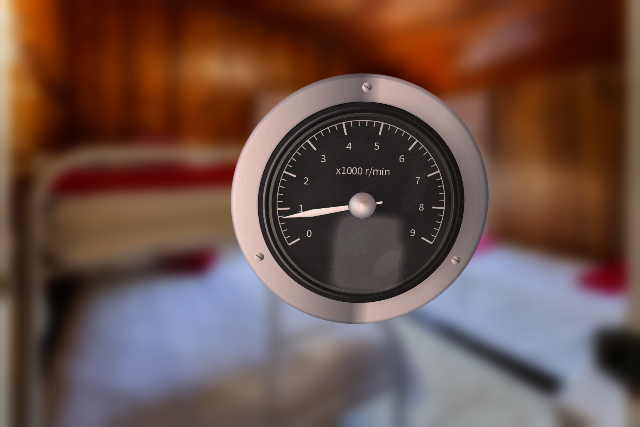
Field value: rpm 800
